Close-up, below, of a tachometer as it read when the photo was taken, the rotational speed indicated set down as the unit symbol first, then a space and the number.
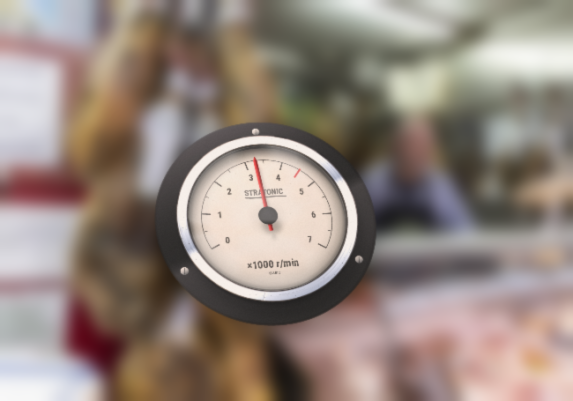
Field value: rpm 3250
